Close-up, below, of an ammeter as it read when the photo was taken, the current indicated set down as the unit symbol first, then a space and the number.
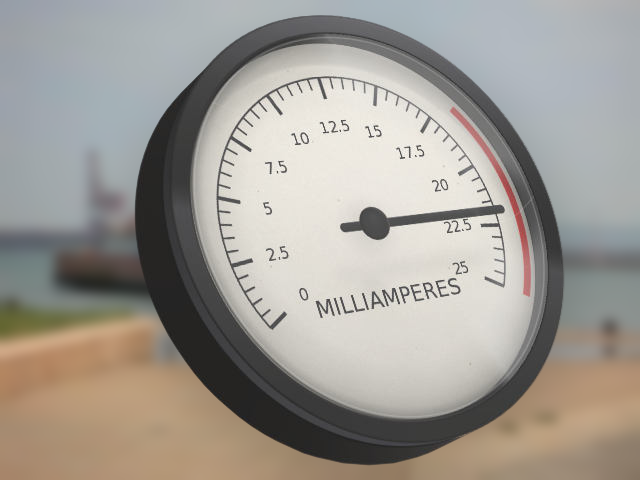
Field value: mA 22
